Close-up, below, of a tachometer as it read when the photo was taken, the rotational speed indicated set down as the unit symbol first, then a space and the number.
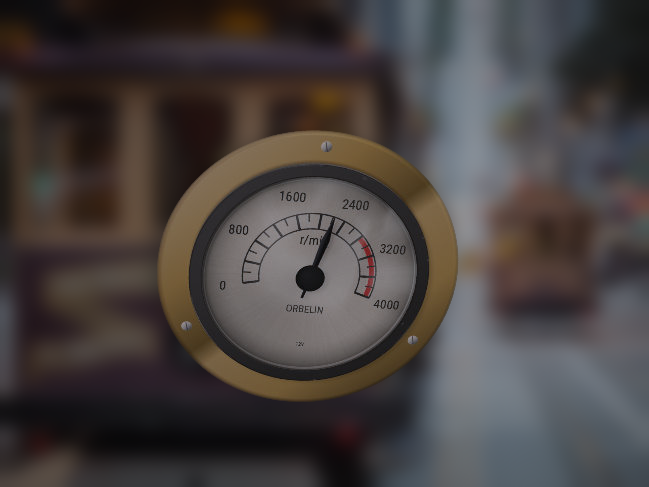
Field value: rpm 2200
